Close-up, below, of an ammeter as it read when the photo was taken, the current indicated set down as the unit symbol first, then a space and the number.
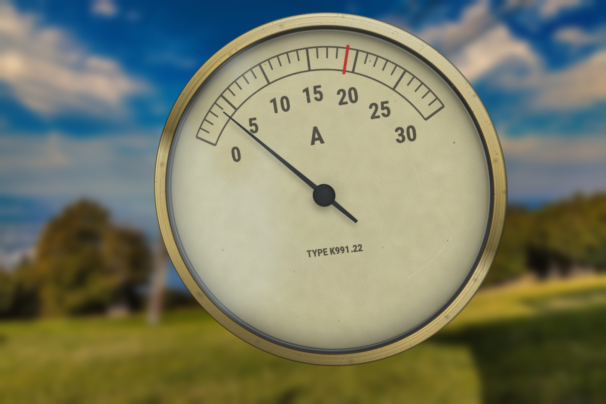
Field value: A 4
